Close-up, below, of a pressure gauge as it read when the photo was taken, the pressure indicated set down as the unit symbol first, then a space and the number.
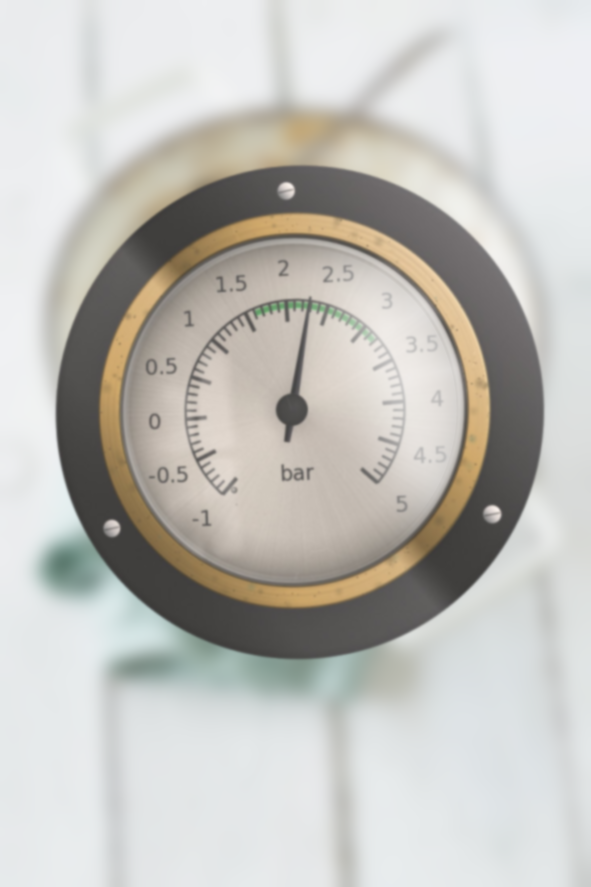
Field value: bar 2.3
